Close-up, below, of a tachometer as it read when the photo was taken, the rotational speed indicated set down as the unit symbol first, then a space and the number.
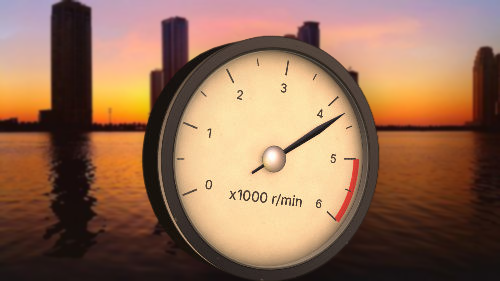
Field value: rpm 4250
